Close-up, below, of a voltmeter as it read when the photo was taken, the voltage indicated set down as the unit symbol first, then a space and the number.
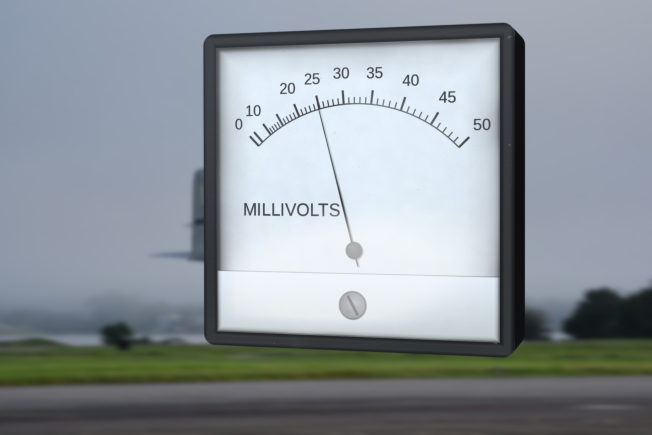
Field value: mV 25
